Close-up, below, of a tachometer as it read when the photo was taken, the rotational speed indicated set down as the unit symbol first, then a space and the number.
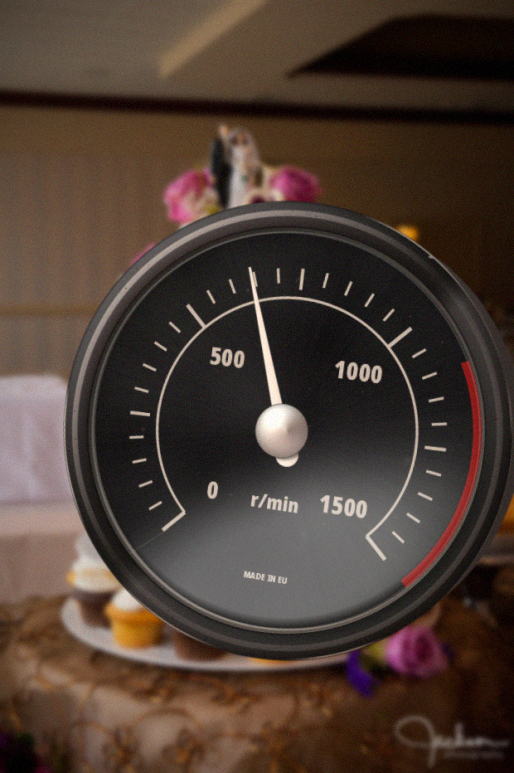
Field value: rpm 650
